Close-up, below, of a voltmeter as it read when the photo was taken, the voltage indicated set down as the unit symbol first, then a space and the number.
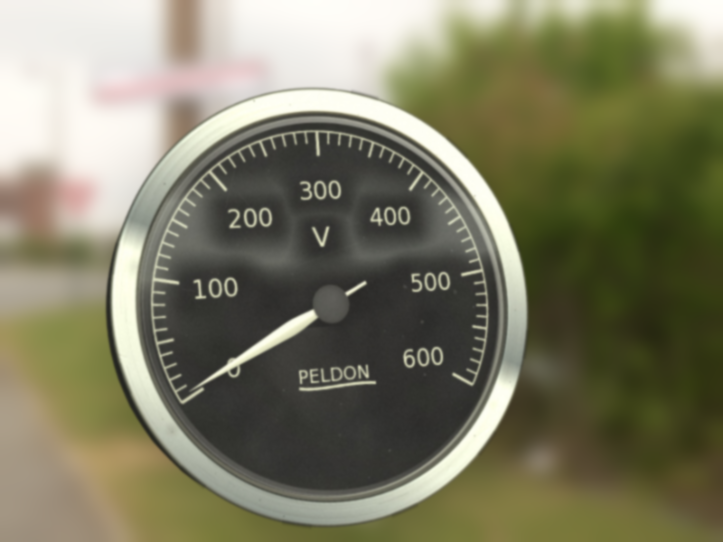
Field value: V 5
